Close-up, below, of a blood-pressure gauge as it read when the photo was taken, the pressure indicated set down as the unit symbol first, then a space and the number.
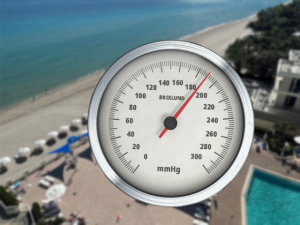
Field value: mmHg 190
